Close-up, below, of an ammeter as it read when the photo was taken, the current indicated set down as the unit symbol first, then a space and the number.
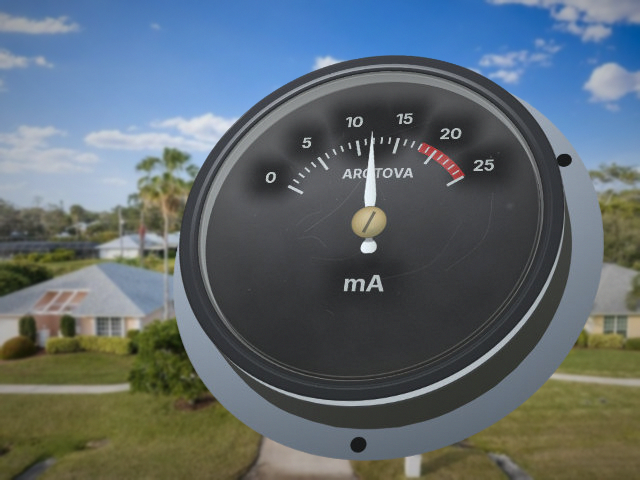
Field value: mA 12
